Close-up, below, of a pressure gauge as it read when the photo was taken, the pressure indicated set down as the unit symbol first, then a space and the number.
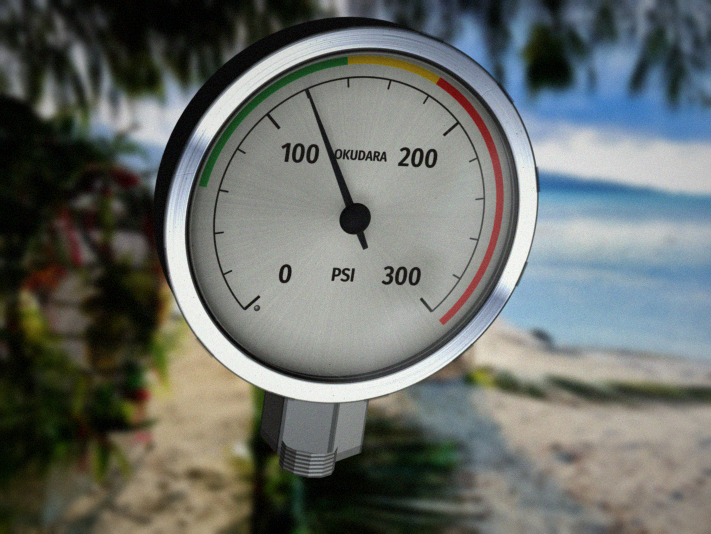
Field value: psi 120
